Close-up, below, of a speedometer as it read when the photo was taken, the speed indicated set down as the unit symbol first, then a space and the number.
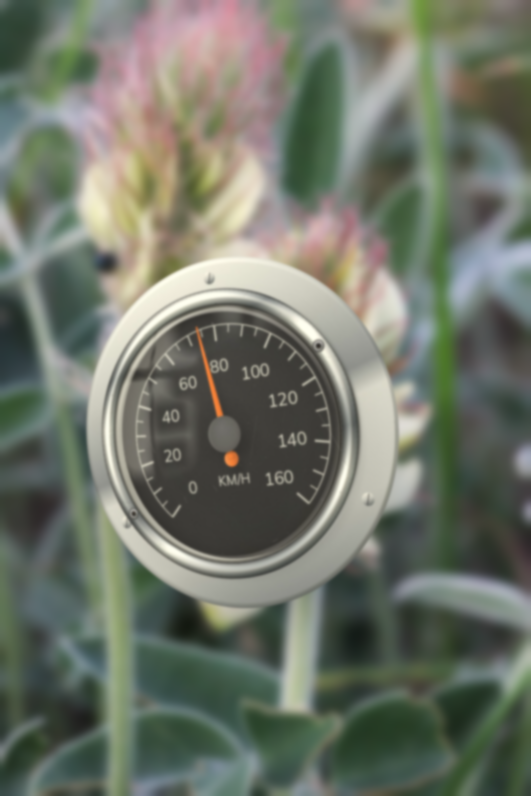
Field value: km/h 75
